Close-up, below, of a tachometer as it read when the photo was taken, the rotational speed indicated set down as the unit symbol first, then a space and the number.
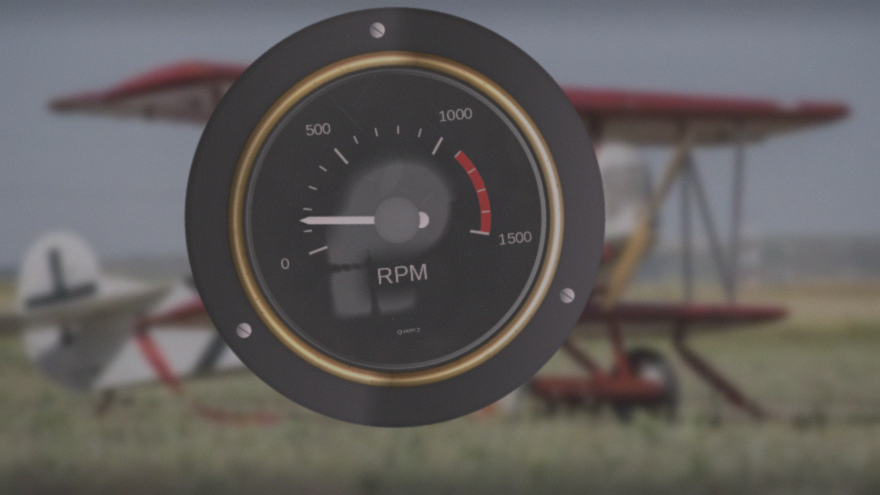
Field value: rpm 150
